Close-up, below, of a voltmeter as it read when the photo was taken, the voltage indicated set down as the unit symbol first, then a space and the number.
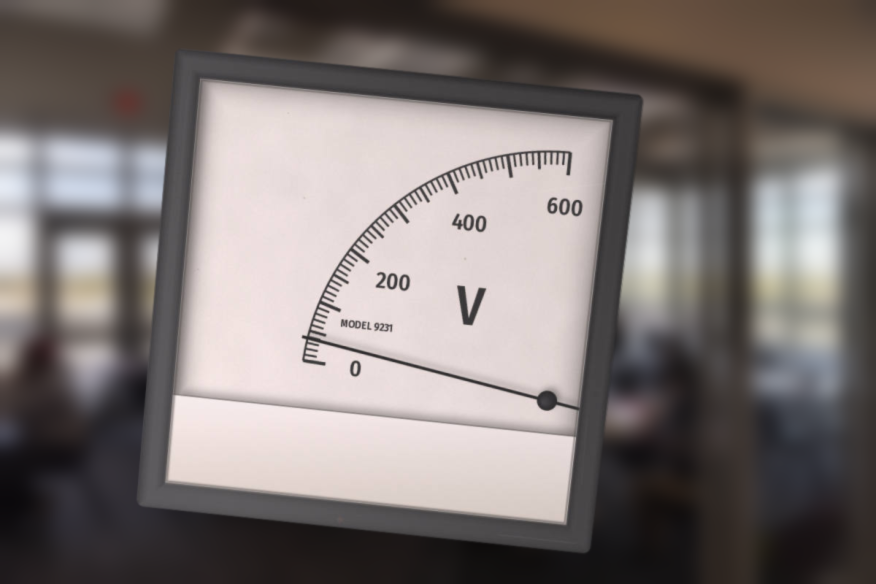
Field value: V 40
